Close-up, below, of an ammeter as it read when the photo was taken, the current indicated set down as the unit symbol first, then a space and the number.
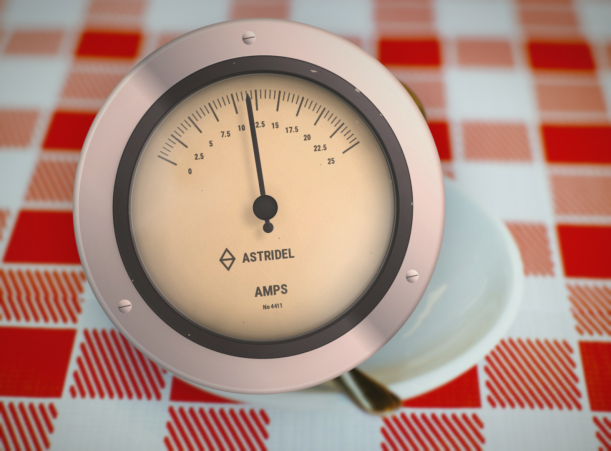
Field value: A 11.5
